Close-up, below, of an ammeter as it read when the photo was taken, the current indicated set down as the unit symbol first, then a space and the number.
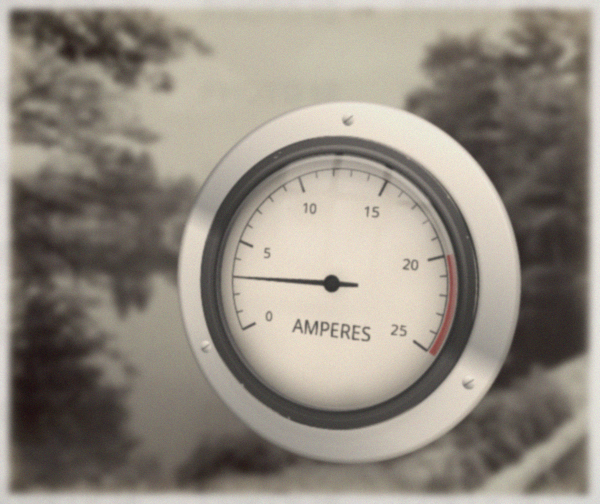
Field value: A 3
